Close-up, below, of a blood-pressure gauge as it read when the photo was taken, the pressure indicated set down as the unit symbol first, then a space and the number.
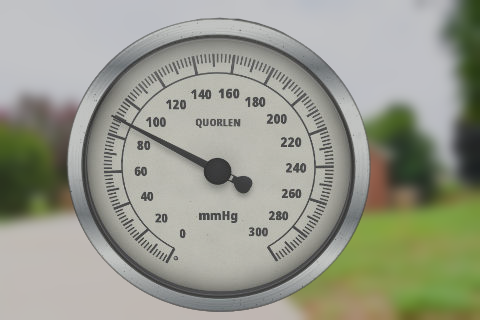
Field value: mmHg 90
